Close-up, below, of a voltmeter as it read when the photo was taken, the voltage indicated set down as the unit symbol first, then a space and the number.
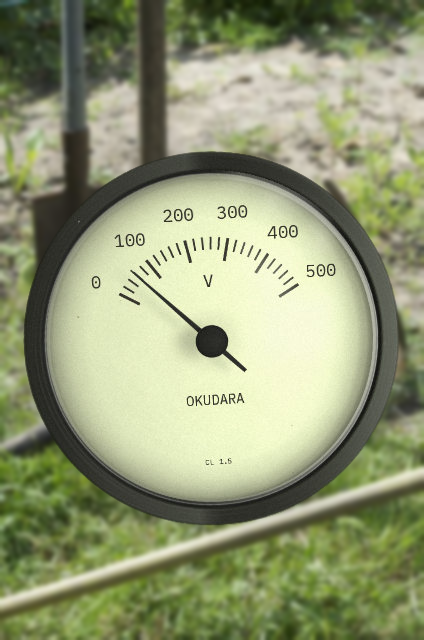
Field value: V 60
